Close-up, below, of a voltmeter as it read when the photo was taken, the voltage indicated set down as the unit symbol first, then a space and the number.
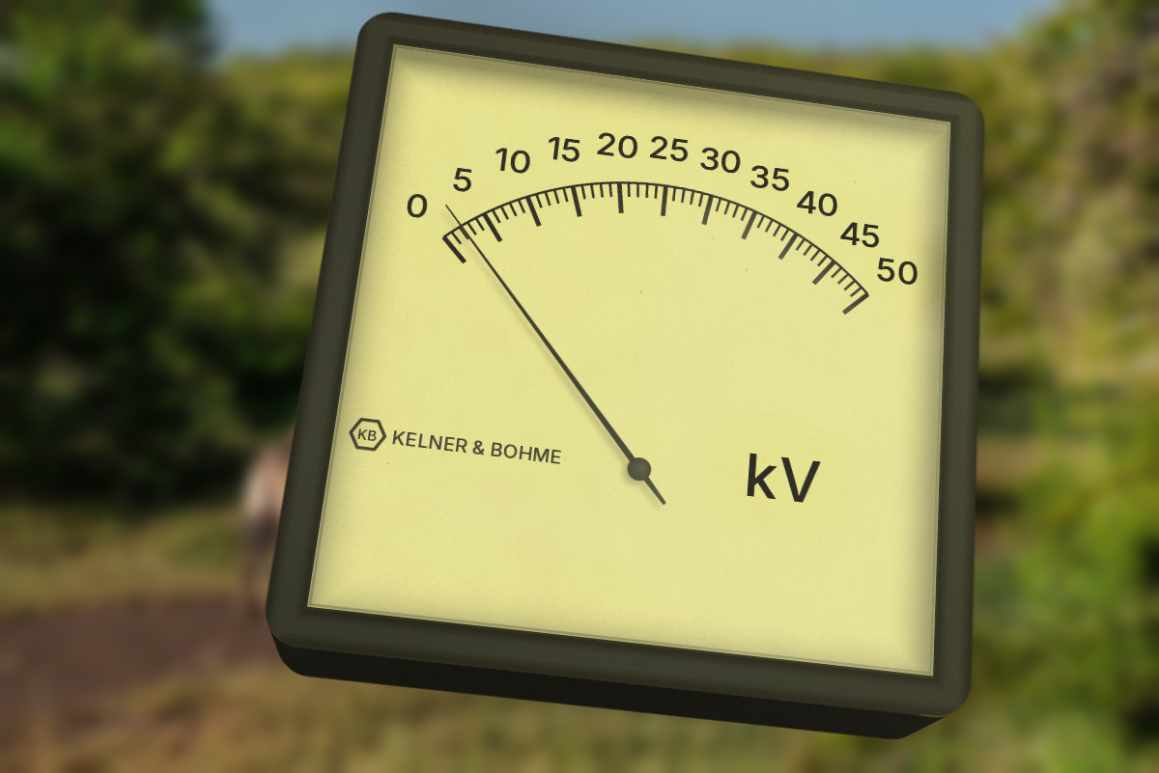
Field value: kV 2
